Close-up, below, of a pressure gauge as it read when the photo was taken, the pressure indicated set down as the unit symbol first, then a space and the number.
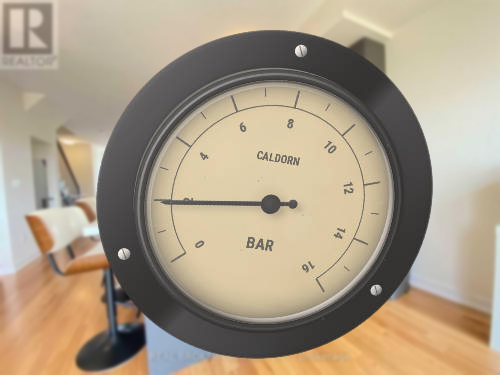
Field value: bar 2
